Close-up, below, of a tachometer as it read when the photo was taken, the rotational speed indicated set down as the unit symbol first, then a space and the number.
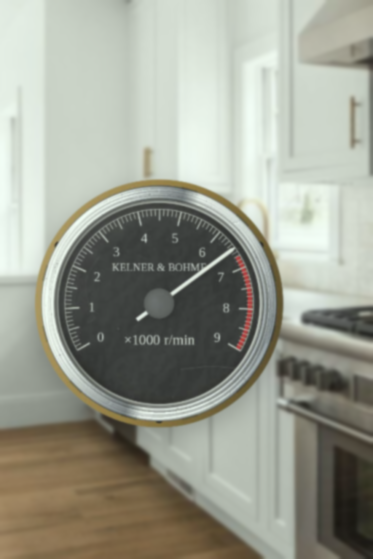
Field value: rpm 6500
